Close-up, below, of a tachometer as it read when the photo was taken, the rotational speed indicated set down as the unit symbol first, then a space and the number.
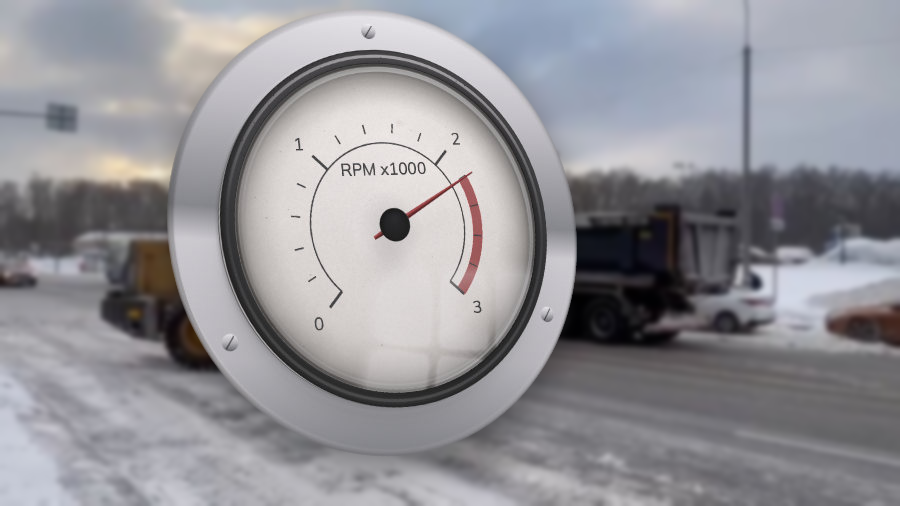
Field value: rpm 2200
